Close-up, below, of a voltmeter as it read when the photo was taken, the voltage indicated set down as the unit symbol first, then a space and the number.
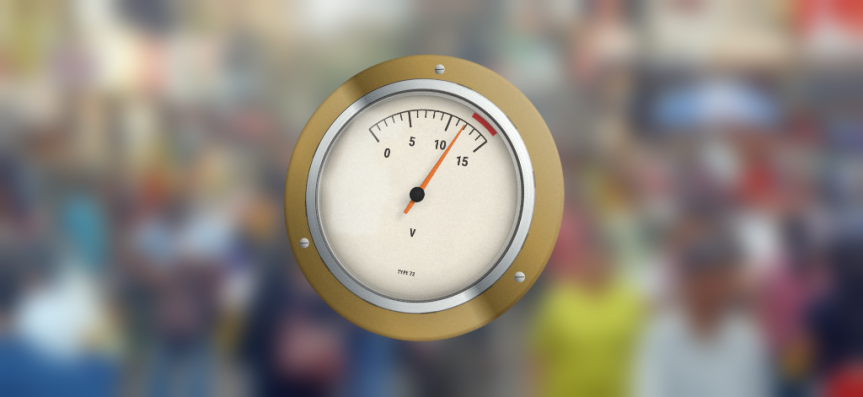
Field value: V 12
